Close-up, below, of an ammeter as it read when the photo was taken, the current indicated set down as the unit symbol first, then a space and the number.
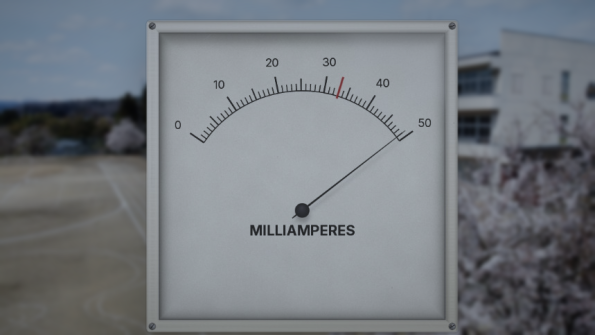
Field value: mA 49
